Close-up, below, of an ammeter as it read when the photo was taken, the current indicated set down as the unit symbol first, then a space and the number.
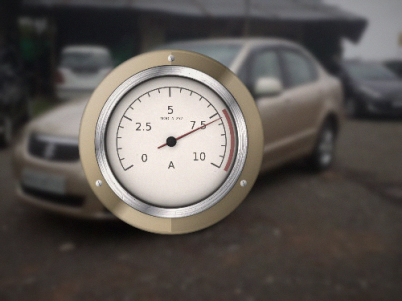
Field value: A 7.75
